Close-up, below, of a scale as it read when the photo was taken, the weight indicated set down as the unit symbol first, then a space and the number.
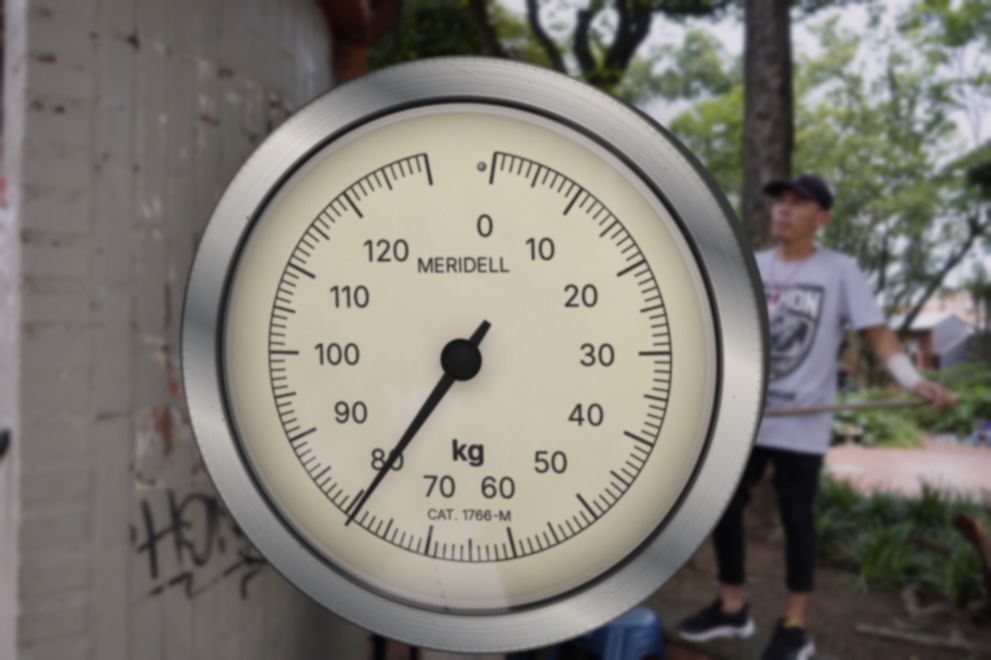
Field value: kg 79
